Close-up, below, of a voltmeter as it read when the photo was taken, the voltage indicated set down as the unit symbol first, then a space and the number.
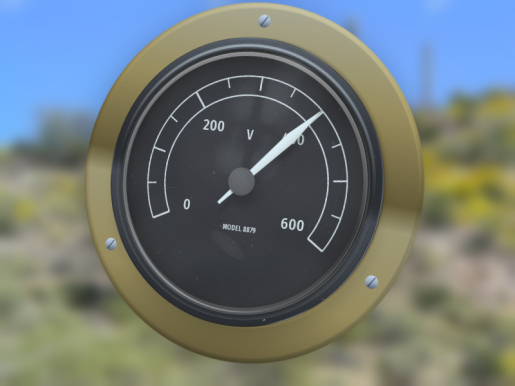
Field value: V 400
